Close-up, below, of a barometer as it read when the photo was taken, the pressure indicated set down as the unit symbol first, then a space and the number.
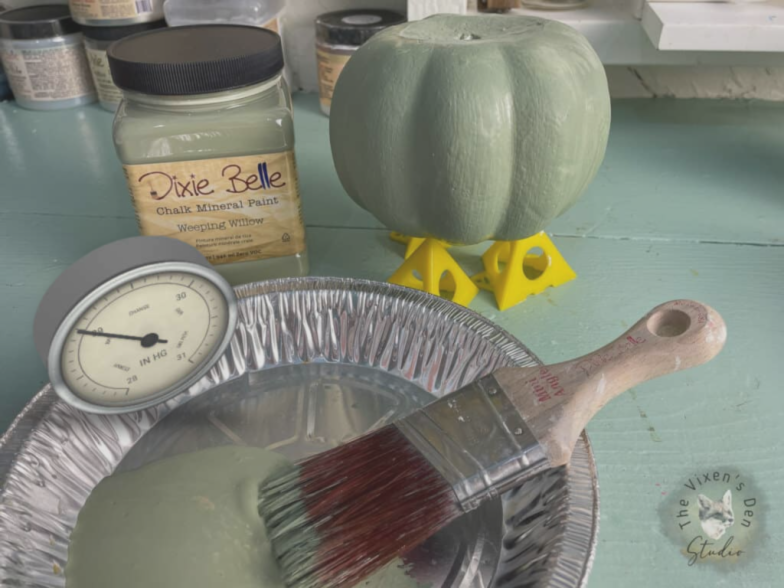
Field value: inHg 29
